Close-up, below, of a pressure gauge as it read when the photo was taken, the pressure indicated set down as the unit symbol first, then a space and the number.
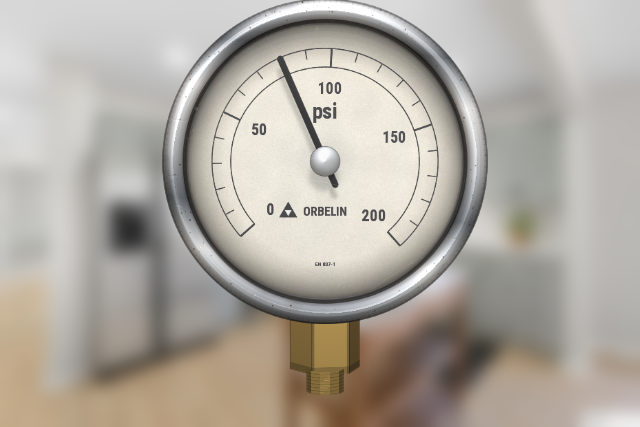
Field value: psi 80
